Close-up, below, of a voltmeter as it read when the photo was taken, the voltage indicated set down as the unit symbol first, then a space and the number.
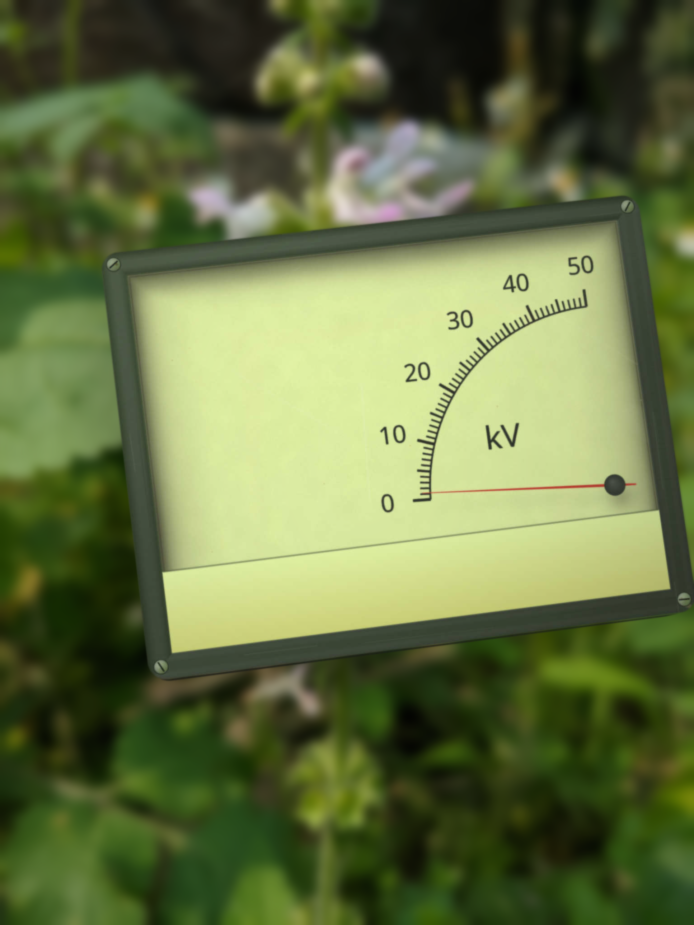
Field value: kV 1
